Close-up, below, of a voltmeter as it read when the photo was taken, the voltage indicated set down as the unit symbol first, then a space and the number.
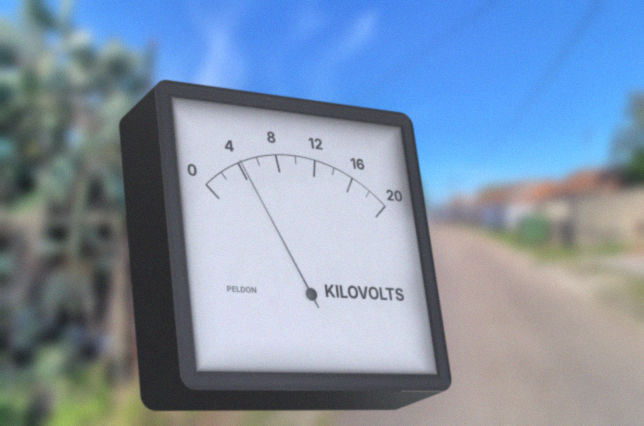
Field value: kV 4
